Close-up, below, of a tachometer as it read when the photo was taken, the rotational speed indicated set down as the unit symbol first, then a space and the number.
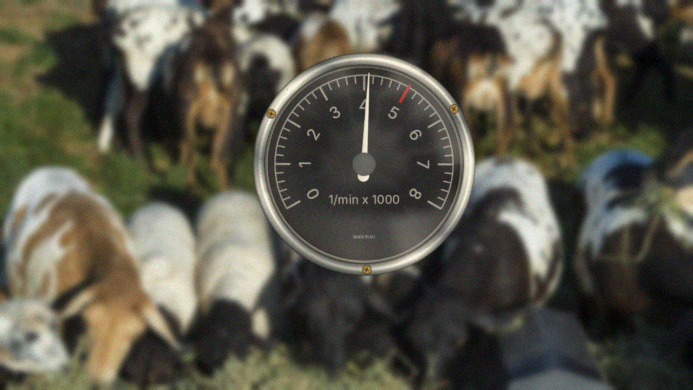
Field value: rpm 4100
